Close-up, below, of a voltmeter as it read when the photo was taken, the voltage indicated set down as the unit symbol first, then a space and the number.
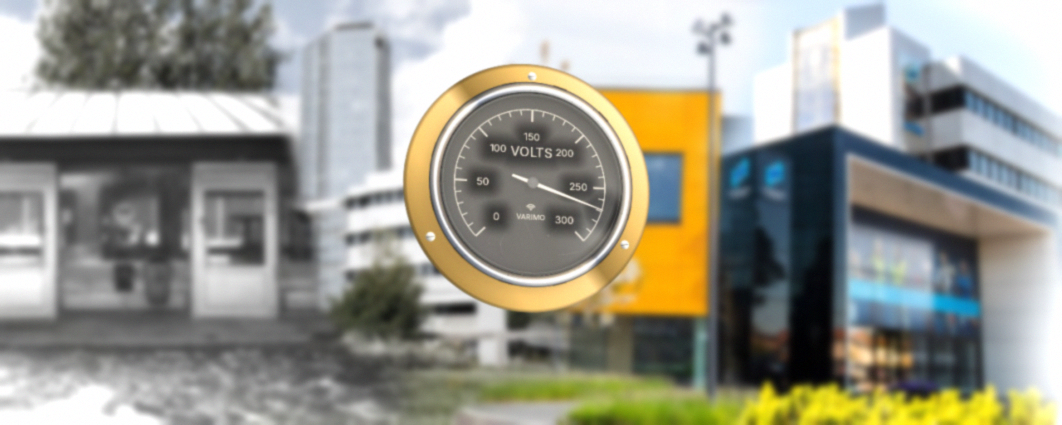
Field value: V 270
